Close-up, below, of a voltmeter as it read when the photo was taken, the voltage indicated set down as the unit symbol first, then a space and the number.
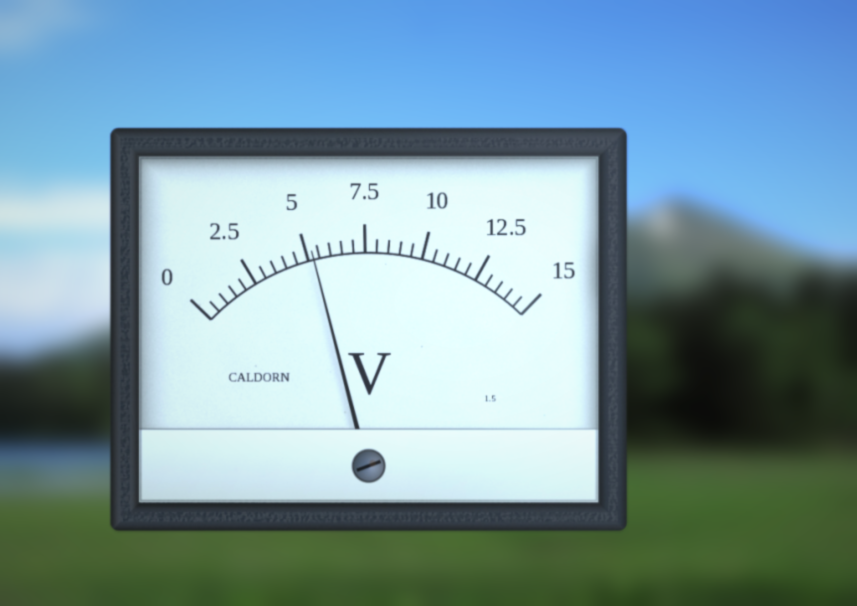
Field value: V 5.25
